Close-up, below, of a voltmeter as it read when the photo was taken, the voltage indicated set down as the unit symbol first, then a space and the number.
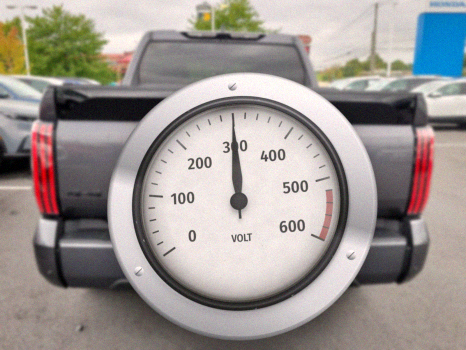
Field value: V 300
